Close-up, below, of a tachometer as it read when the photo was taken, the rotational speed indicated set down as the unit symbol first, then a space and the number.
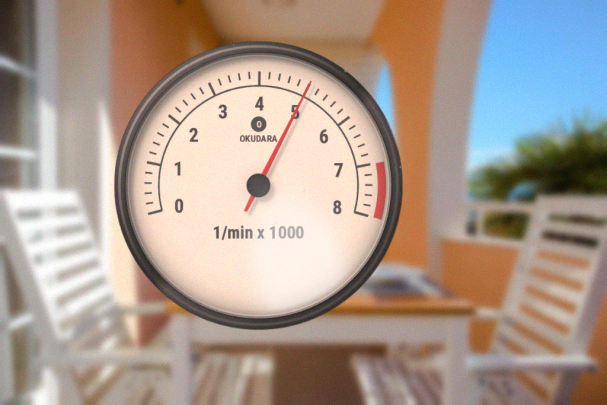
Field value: rpm 5000
